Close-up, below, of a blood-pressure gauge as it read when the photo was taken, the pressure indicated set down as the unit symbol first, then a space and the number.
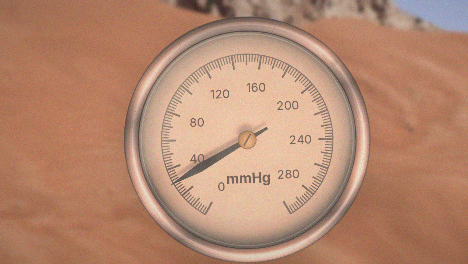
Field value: mmHg 30
